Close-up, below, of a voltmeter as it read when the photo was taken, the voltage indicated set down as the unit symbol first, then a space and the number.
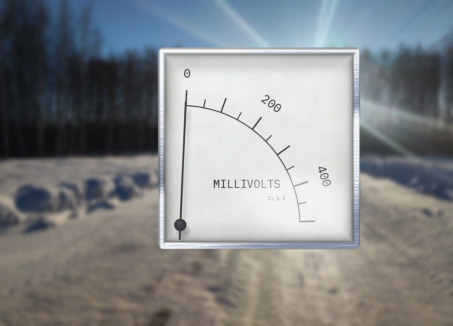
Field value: mV 0
